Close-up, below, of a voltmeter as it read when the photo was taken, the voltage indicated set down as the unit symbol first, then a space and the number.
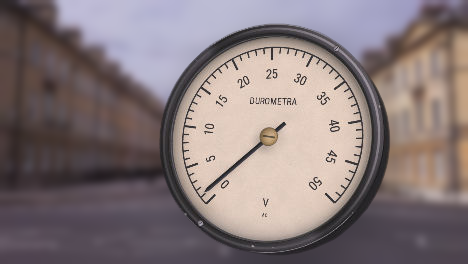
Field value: V 1
